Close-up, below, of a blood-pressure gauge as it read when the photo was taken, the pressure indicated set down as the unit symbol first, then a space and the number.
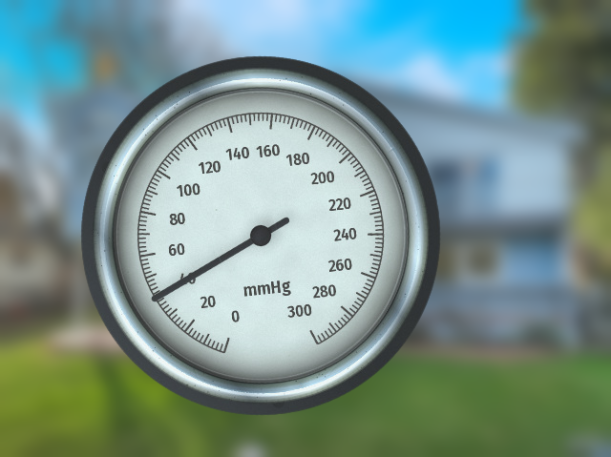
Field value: mmHg 40
